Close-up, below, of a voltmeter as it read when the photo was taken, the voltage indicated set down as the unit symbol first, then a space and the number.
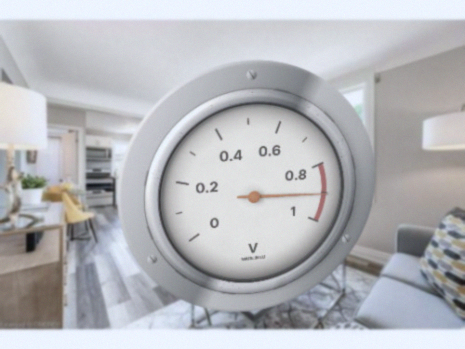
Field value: V 0.9
